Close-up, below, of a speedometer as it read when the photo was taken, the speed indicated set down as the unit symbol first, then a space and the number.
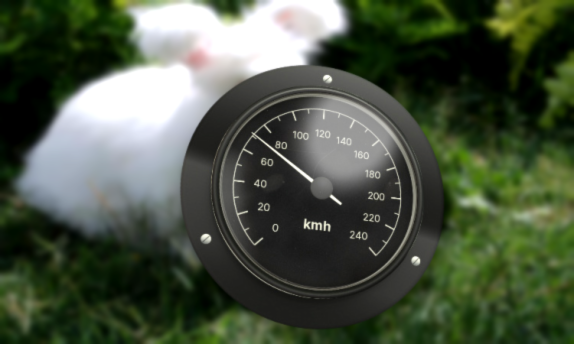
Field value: km/h 70
